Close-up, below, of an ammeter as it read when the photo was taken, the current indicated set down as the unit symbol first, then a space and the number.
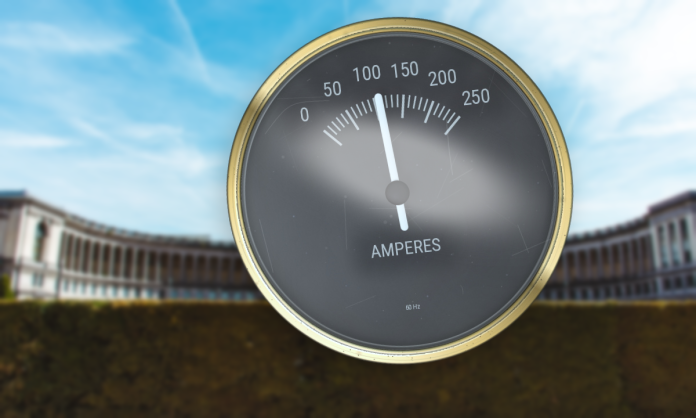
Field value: A 110
